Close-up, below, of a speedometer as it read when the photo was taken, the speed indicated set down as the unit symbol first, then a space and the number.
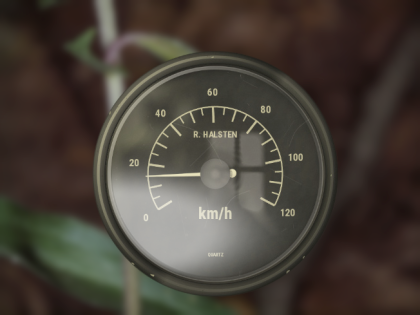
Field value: km/h 15
